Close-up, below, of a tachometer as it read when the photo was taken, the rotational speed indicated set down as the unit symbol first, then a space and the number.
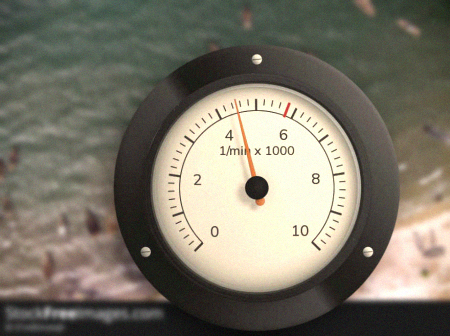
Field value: rpm 4500
